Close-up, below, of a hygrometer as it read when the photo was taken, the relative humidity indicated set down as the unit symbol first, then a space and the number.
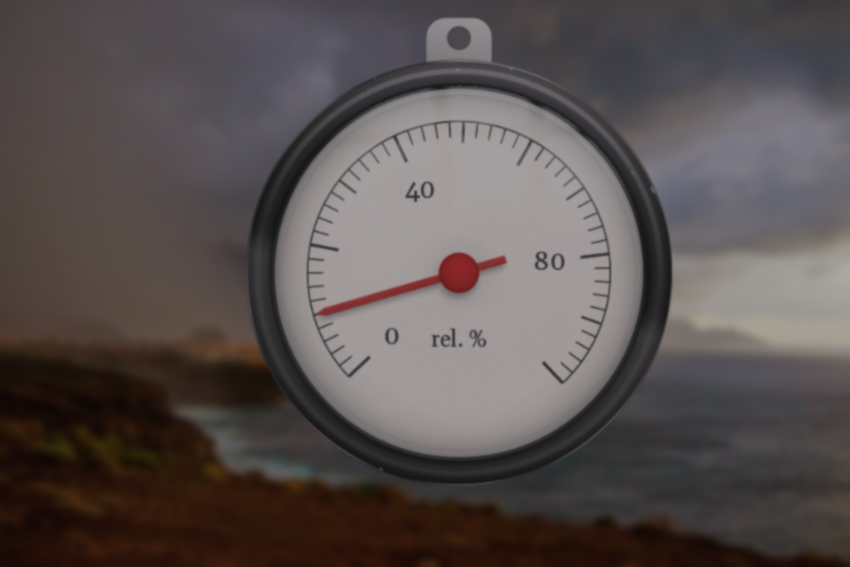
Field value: % 10
